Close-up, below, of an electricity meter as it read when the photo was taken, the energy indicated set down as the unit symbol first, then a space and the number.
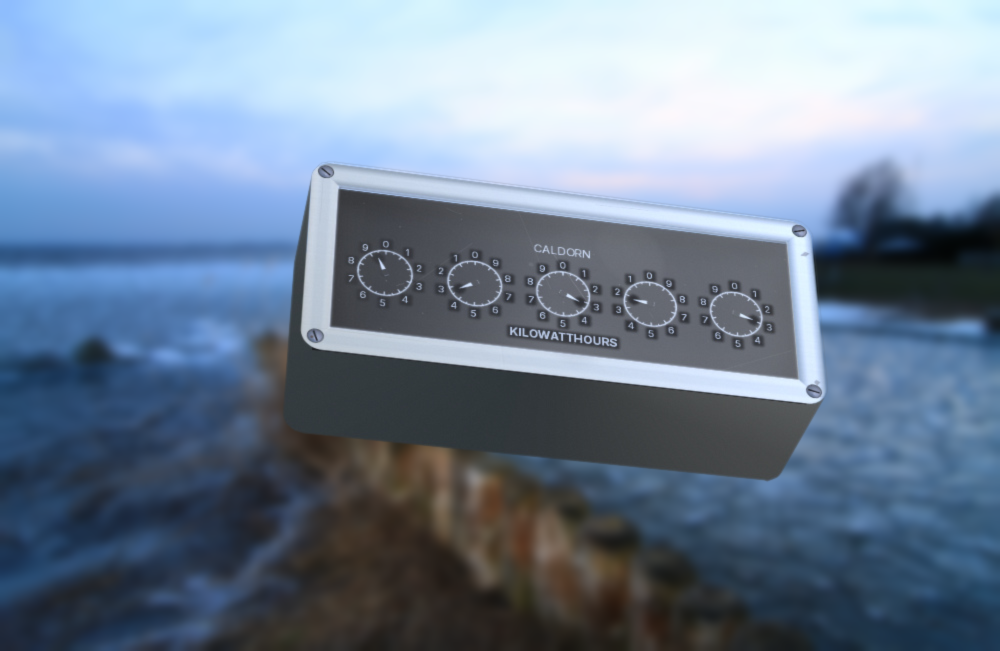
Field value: kWh 93323
